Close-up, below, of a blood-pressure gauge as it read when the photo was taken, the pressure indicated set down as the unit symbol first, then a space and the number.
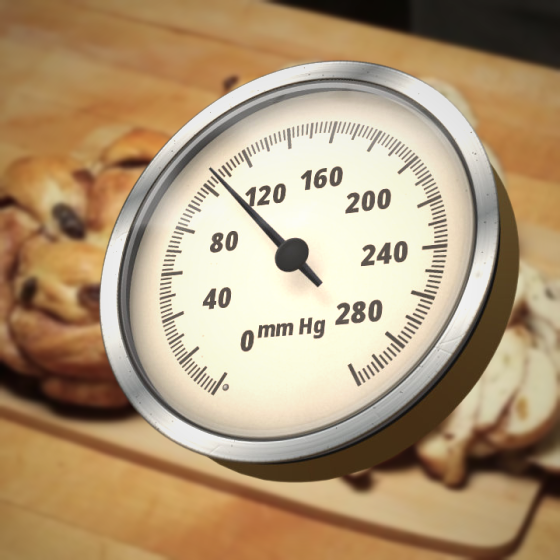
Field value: mmHg 106
